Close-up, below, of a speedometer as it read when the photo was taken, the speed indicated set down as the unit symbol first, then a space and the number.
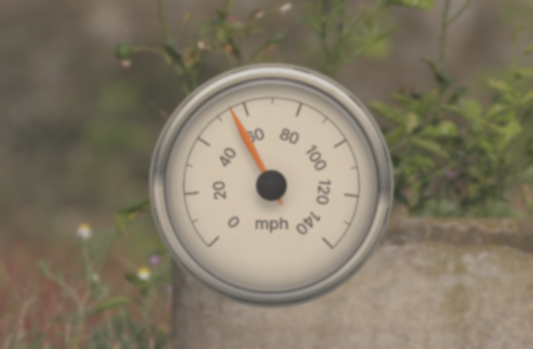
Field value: mph 55
